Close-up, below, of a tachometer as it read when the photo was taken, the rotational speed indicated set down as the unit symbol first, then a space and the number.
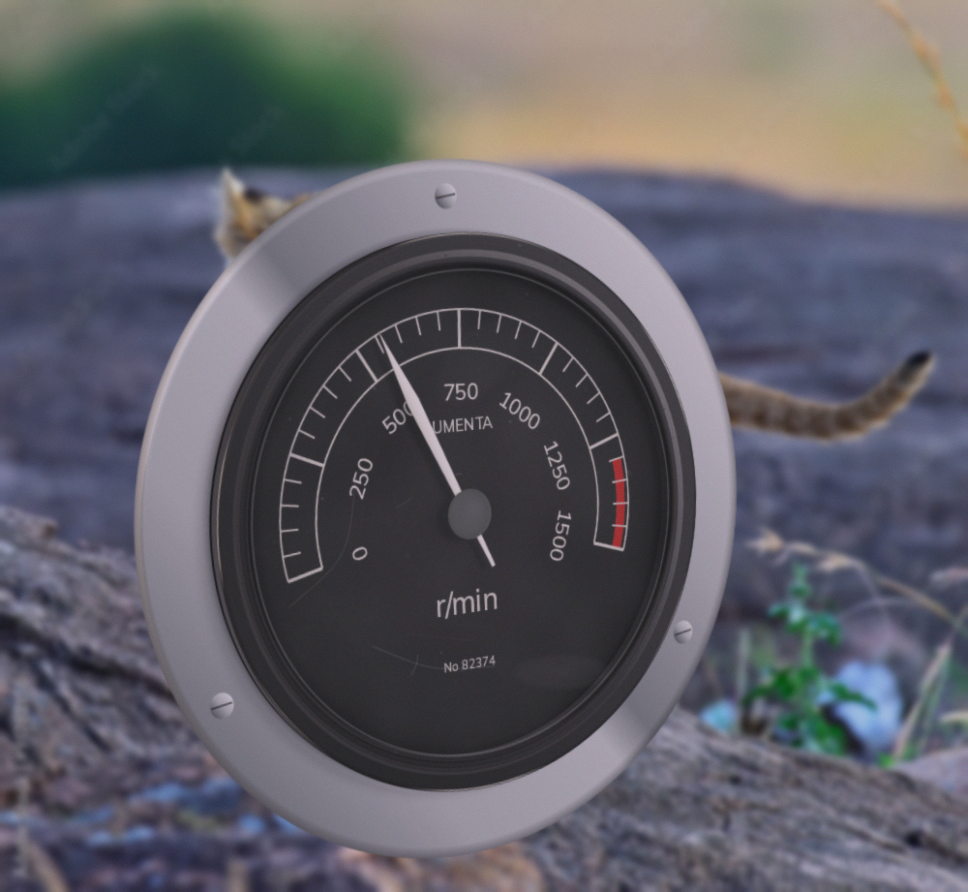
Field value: rpm 550
